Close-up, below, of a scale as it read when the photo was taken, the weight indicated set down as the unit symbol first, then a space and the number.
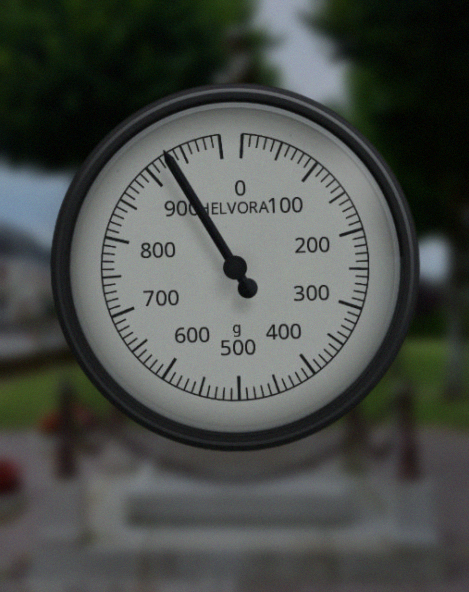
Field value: g 930
